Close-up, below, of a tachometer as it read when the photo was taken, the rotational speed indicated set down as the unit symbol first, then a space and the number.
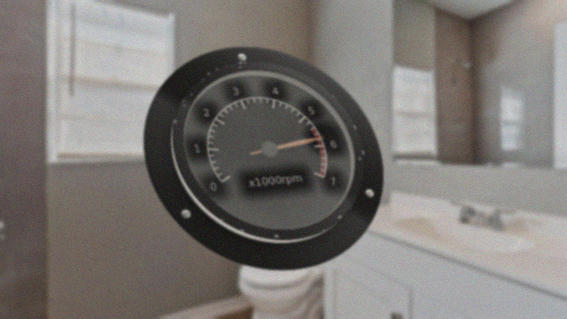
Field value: rpm 5800
